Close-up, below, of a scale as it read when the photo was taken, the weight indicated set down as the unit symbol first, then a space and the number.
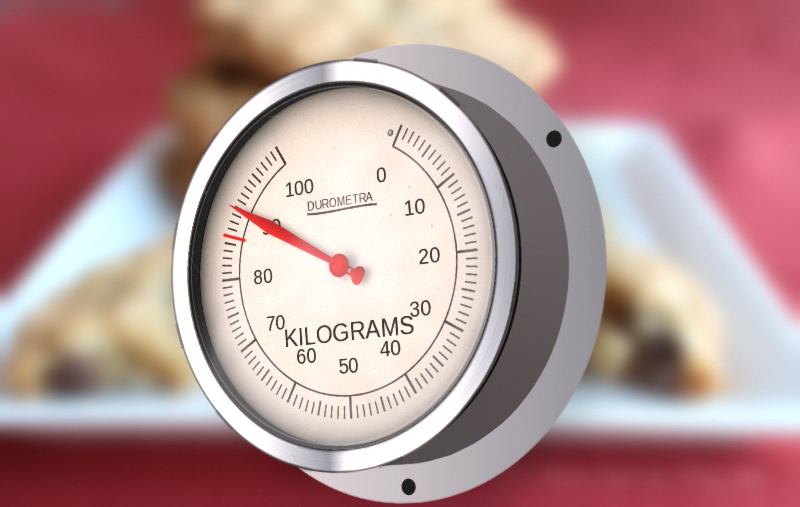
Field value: kg 90
